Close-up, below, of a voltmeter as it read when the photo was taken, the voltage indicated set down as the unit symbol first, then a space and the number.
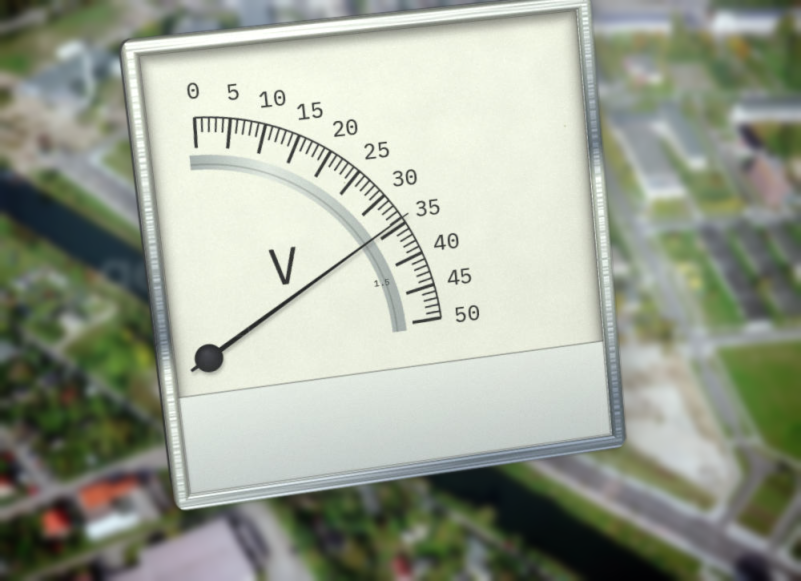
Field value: V 34
